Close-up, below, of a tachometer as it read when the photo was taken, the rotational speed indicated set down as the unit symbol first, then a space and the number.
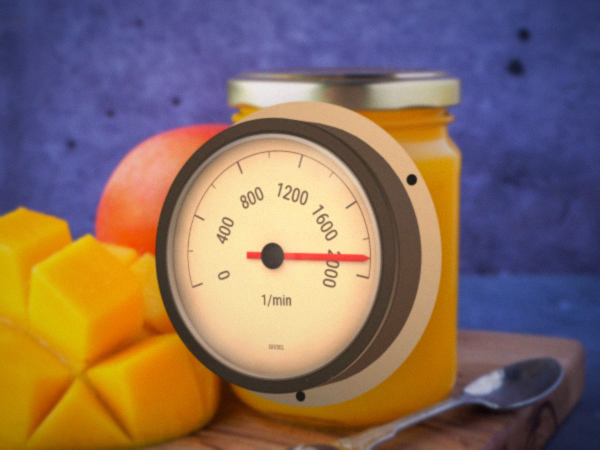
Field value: rpm 1900
